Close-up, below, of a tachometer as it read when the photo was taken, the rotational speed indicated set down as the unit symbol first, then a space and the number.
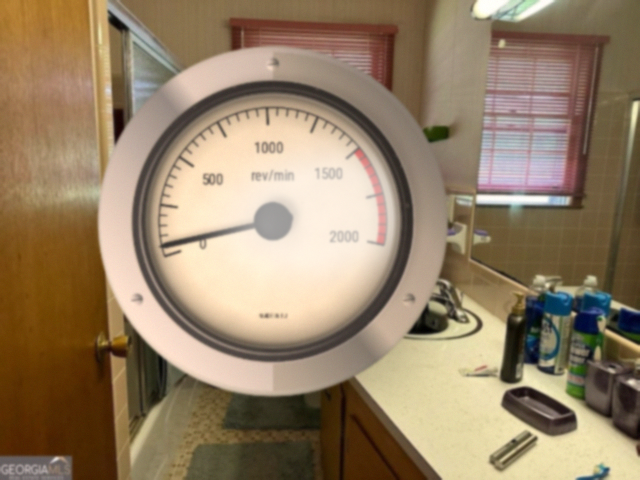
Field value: rpm 50
